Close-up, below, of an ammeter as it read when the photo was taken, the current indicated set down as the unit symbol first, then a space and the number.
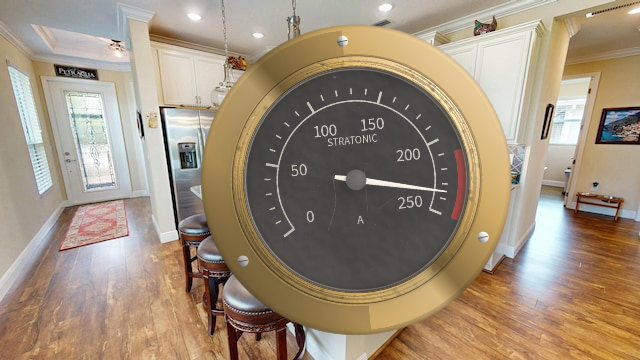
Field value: A 235
